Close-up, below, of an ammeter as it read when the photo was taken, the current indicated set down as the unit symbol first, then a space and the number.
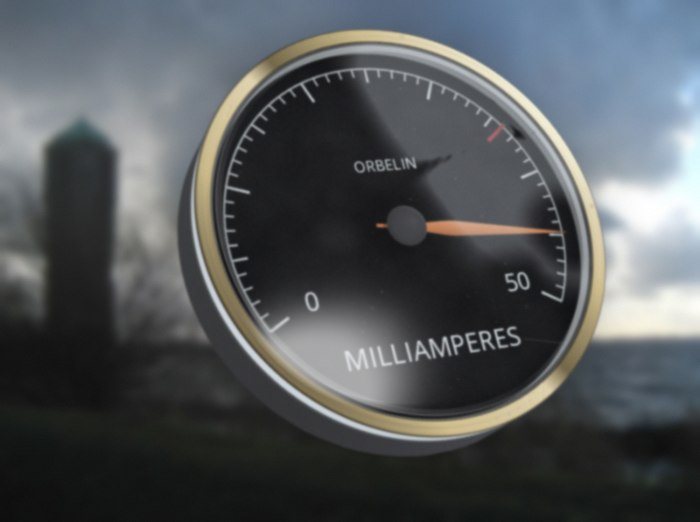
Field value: mA 45
